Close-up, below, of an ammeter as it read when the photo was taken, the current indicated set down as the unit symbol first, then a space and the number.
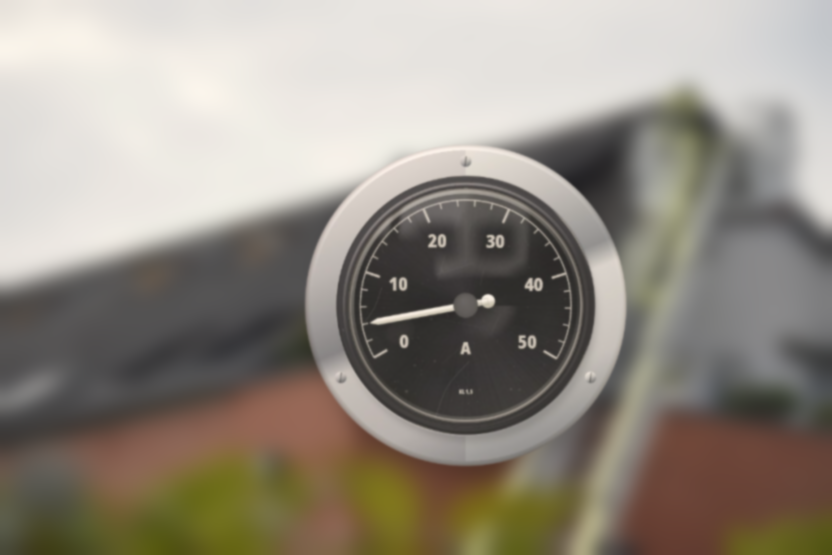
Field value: A 4
